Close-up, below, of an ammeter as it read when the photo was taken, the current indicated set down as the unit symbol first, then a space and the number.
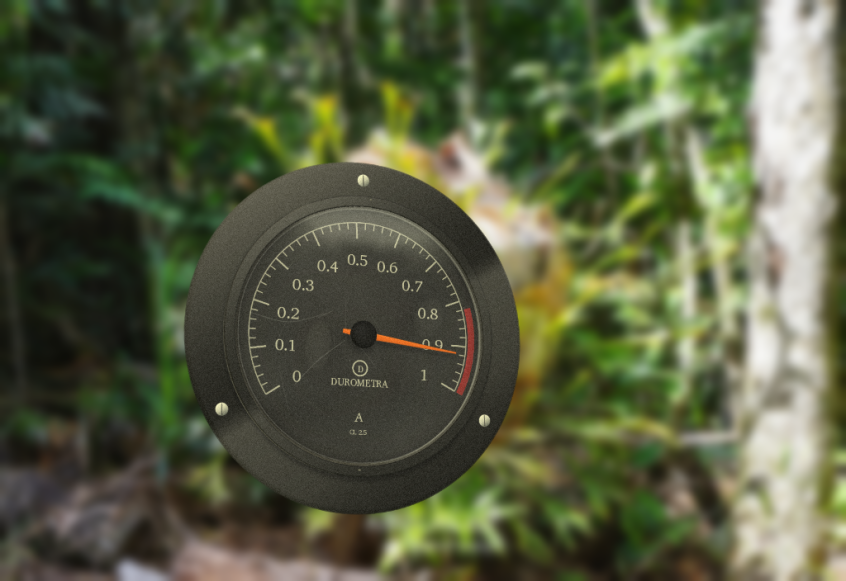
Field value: A 0.92
